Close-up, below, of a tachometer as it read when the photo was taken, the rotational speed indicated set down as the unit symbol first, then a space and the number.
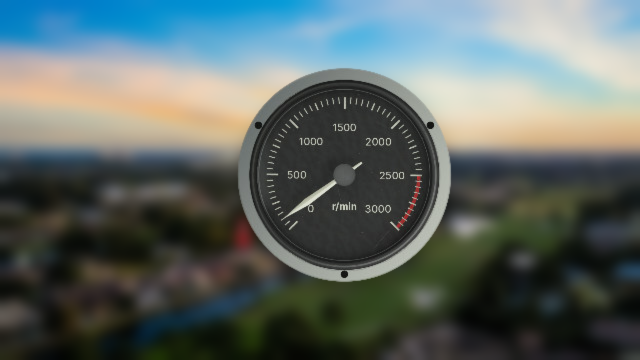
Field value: rpm 100
